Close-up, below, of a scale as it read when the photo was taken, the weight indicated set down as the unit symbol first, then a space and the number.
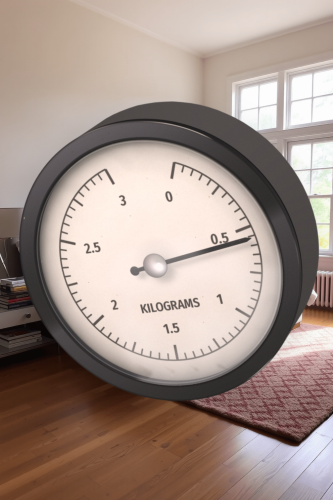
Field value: kg 0.55
